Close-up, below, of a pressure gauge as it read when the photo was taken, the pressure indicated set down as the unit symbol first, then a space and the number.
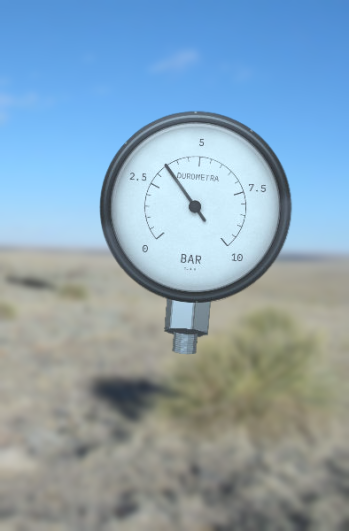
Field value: bar 3.5
